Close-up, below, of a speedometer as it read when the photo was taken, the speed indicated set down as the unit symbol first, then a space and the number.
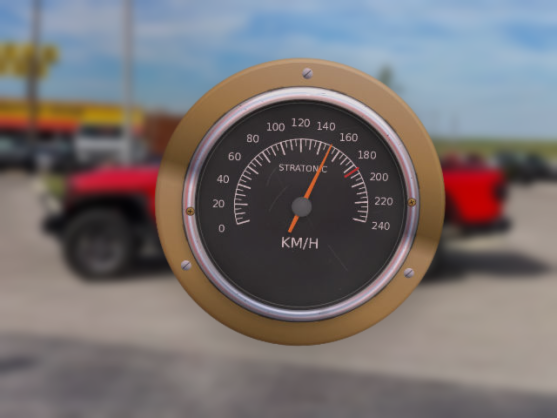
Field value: km/h 150
